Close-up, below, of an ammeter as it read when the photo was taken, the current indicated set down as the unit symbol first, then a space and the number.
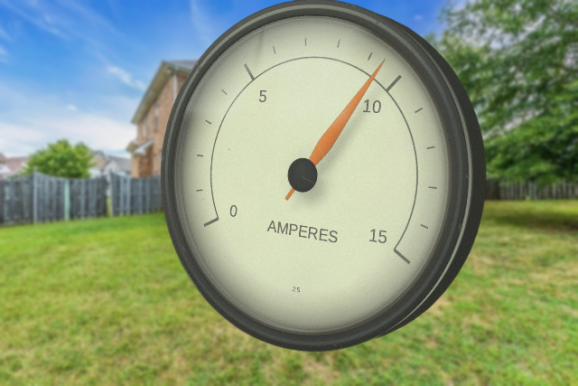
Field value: A 9.5
